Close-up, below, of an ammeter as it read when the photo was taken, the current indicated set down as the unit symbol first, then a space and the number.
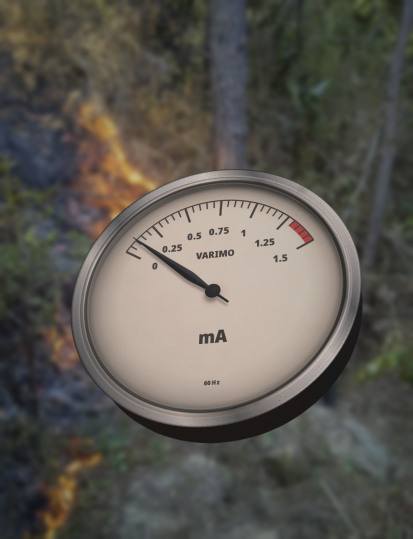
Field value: mA 0.1
